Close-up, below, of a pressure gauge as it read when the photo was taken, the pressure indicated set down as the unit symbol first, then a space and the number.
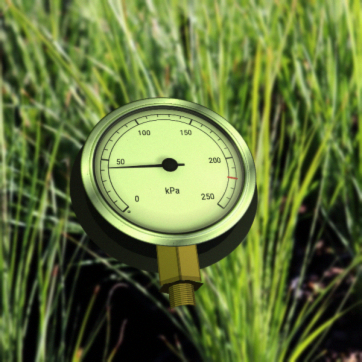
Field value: kPa 40
